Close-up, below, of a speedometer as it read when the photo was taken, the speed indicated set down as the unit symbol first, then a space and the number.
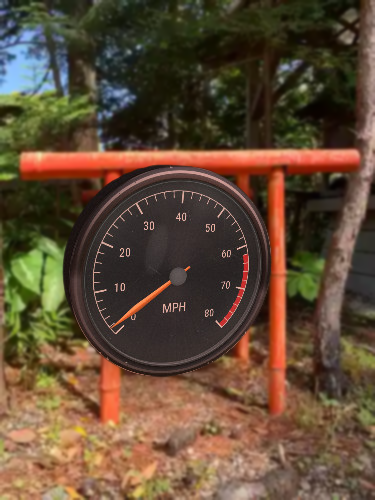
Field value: mph 2
